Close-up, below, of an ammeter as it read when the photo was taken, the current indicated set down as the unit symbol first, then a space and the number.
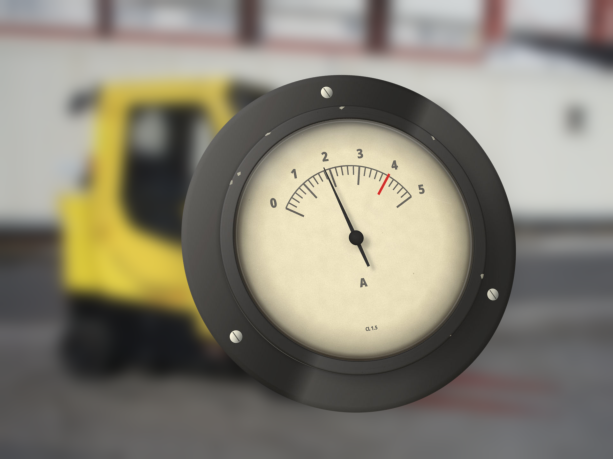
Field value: A 1.8
